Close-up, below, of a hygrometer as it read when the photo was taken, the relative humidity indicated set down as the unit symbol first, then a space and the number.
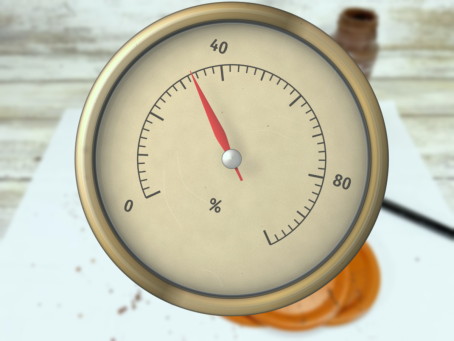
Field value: % 33
